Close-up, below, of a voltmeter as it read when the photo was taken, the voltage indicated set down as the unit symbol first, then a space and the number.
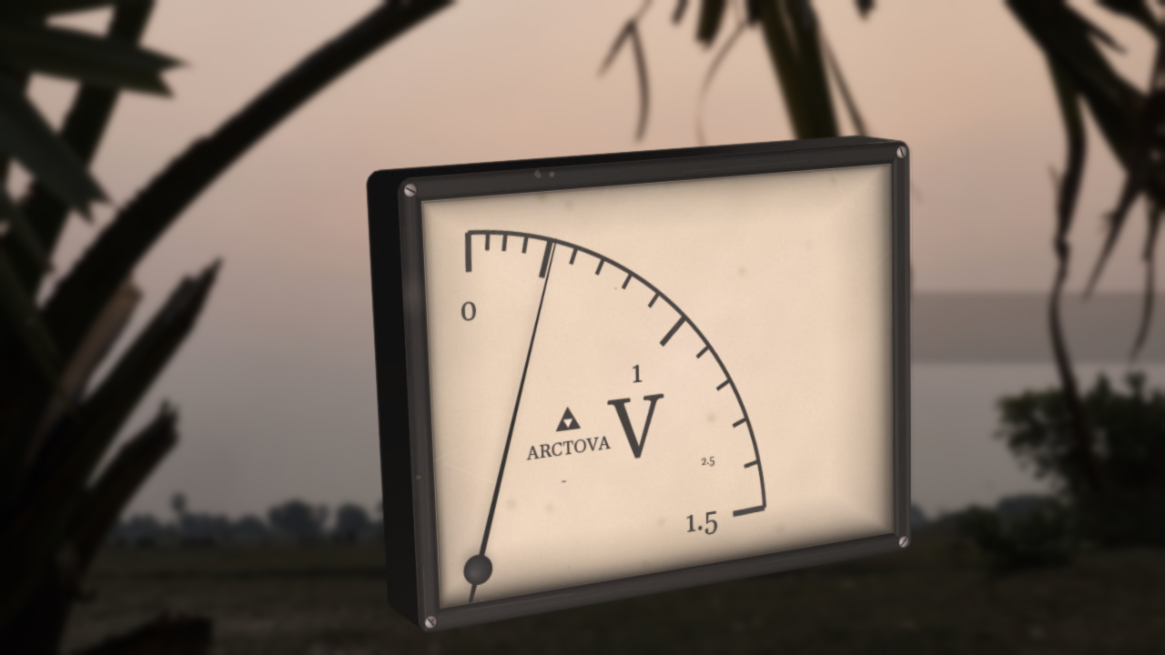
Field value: V 0.5
